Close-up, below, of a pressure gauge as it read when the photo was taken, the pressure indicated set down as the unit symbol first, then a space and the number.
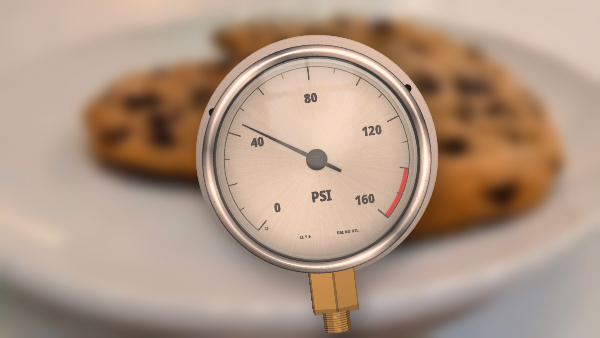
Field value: psi 45
